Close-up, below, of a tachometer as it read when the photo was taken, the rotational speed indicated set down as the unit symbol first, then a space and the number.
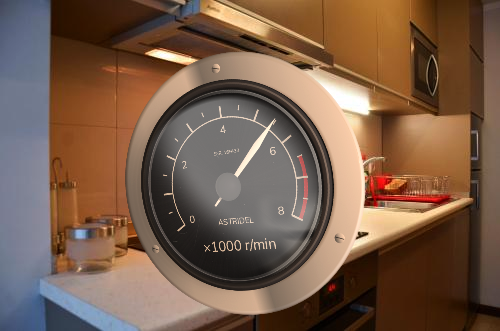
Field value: rpm 5500
